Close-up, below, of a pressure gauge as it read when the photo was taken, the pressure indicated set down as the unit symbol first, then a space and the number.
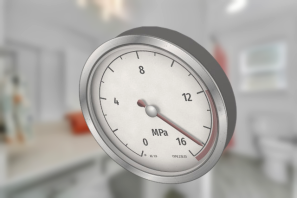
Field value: MPa 15
